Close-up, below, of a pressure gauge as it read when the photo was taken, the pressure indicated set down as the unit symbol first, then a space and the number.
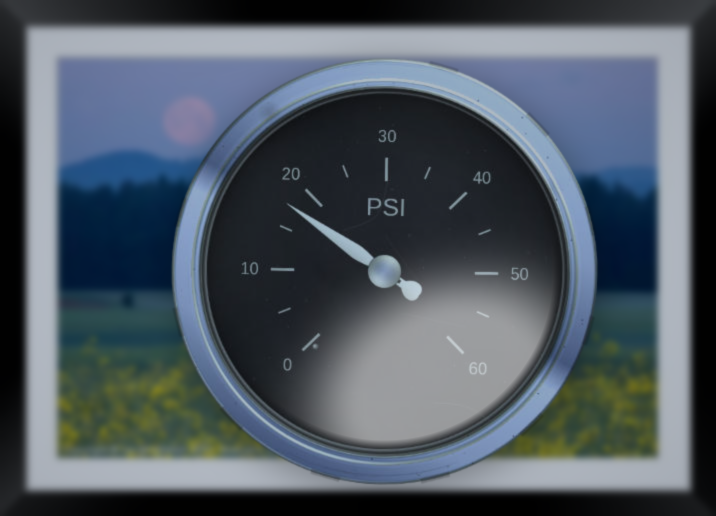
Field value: psi 17.5
